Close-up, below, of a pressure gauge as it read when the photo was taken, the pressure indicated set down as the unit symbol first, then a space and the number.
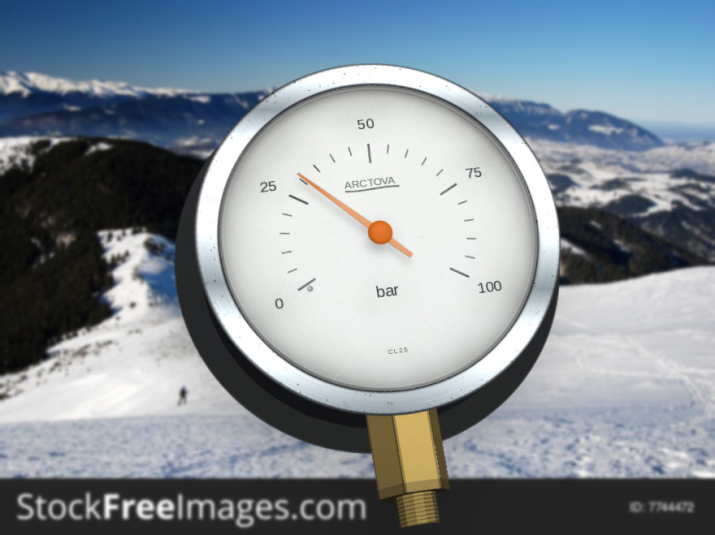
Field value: bar 30
